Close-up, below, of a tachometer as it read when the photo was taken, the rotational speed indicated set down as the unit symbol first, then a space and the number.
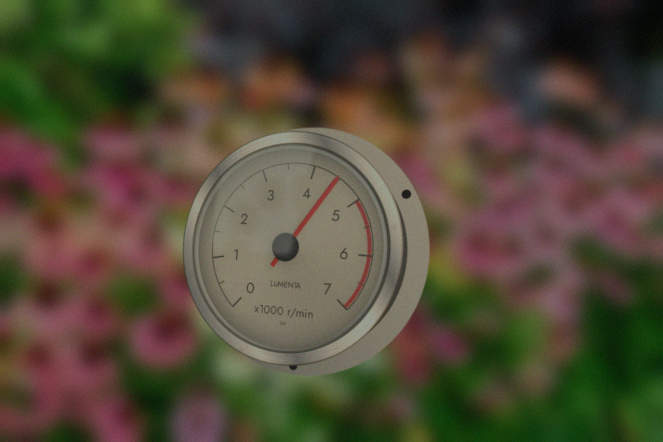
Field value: rpm 4500
